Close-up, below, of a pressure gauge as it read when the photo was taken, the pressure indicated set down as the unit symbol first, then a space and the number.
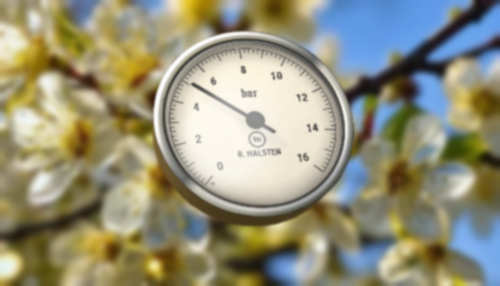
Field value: bar 5
